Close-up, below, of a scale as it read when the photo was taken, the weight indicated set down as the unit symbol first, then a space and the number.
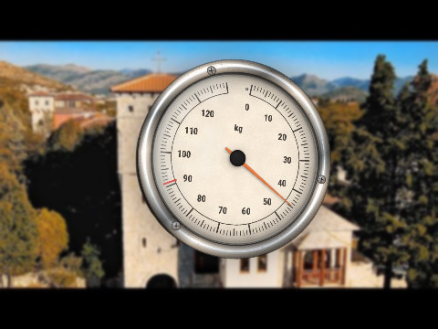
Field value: kg 45
